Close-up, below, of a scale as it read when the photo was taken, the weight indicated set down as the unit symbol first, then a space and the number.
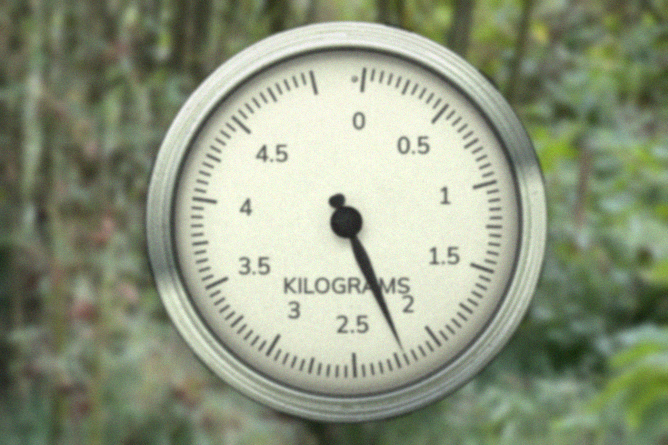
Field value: kg 2.2
